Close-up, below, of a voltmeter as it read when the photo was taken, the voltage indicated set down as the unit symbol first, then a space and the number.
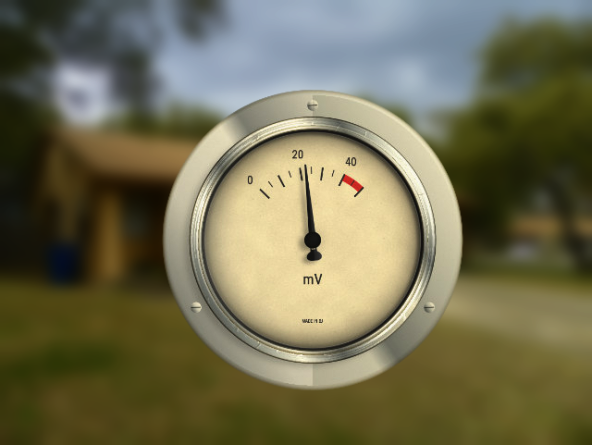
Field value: mV 22.5
